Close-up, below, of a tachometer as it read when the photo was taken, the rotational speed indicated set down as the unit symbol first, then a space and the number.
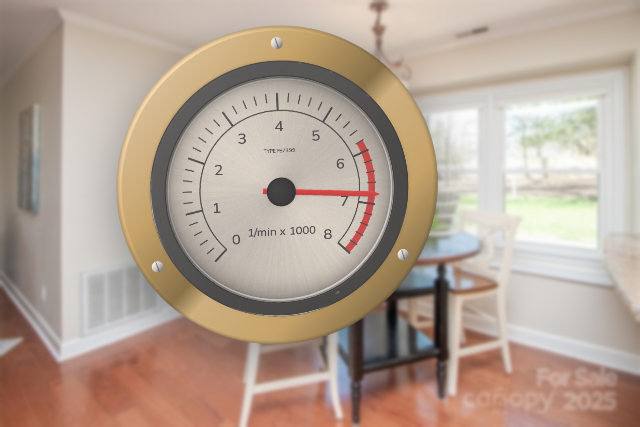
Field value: rpm 6800
